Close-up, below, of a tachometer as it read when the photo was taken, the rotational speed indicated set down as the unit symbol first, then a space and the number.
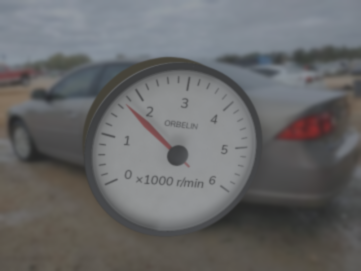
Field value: rpm 1700
